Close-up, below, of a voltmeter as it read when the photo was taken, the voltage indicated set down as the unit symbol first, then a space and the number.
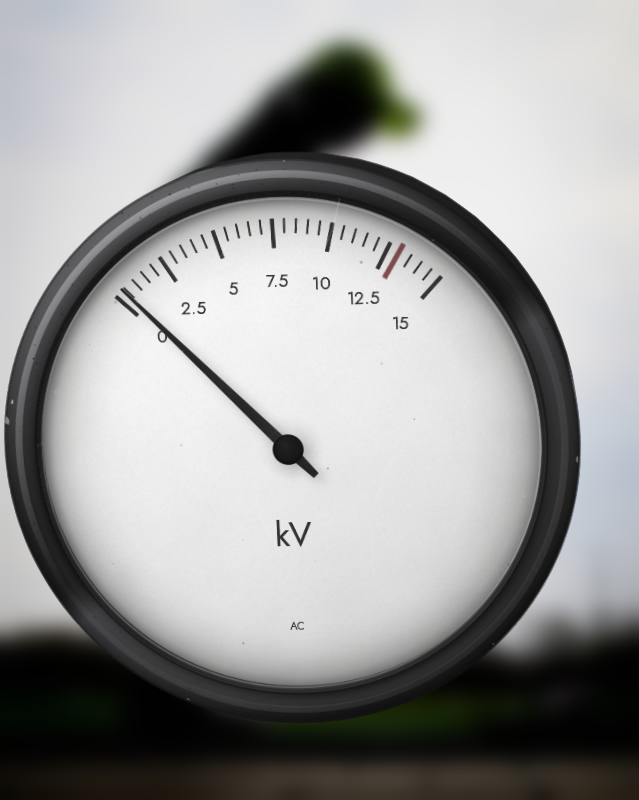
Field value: kV 0.5
